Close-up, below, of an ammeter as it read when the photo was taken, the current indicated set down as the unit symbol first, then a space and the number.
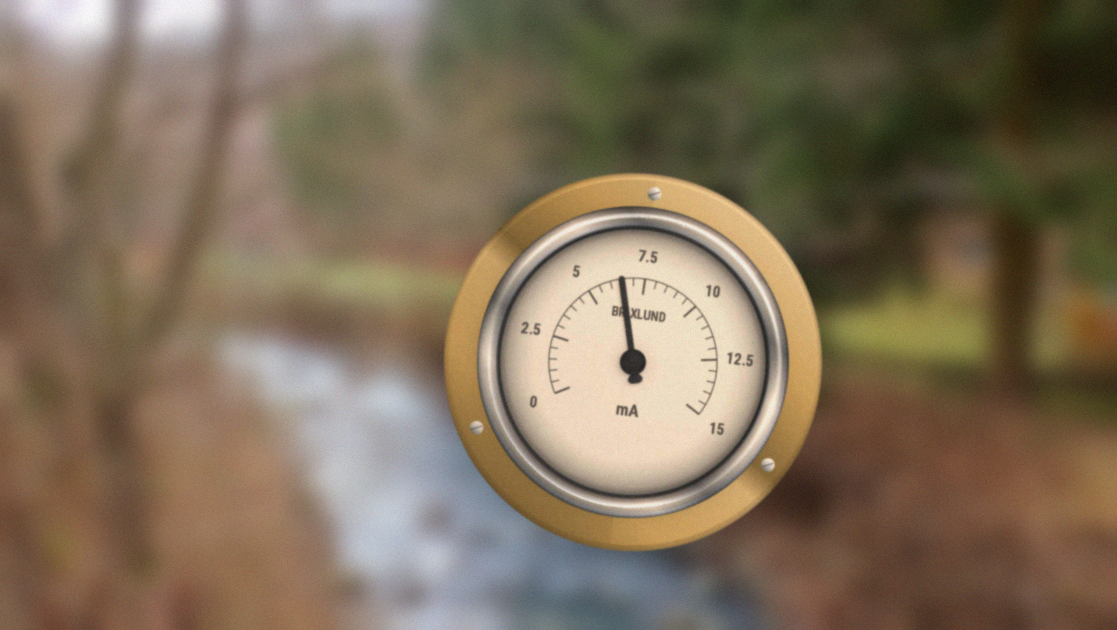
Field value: mA 6.5
